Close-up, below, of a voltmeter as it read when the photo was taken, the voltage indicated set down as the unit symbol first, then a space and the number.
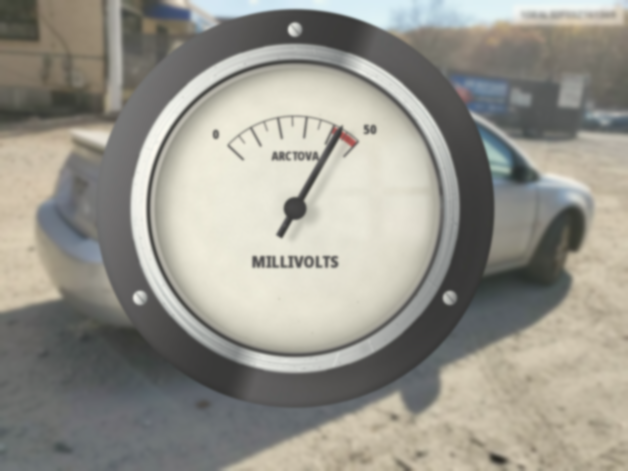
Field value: mV 42.5
